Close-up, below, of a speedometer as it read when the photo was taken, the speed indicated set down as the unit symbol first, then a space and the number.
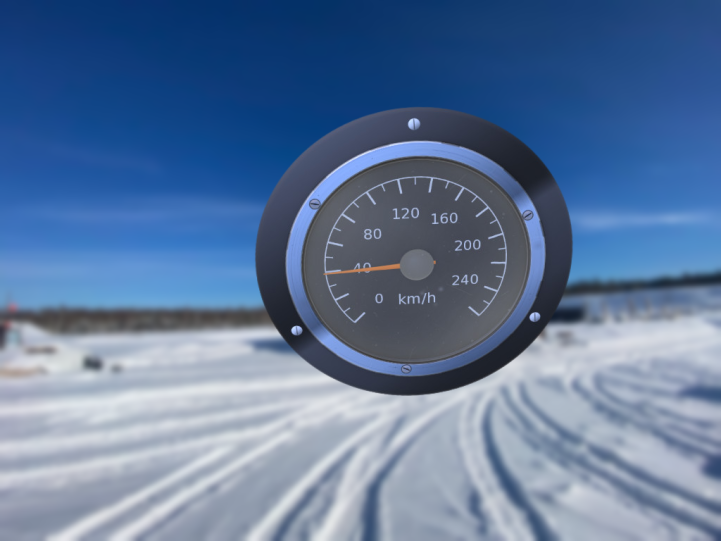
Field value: km/h 40
